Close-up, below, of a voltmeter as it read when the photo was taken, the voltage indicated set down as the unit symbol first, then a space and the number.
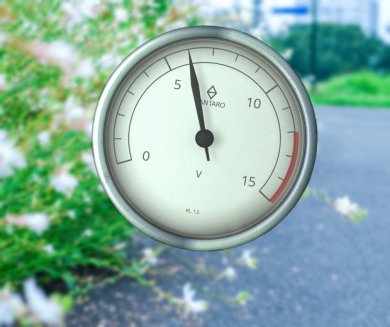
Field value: V 6
